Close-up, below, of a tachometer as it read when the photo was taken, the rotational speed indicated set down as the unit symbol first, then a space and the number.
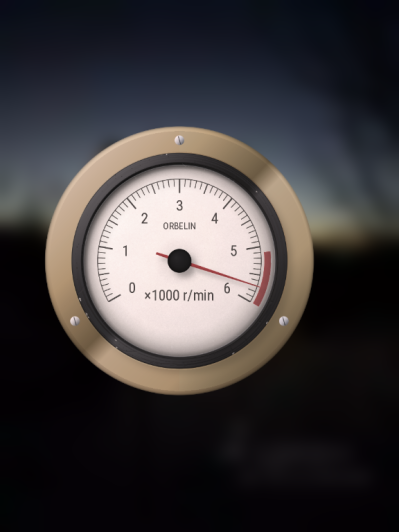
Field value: rpm 5700
